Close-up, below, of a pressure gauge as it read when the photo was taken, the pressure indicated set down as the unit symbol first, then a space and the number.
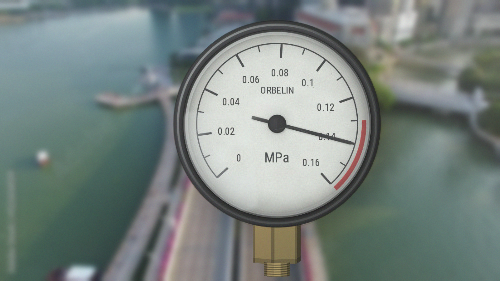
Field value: MPa 0.14
